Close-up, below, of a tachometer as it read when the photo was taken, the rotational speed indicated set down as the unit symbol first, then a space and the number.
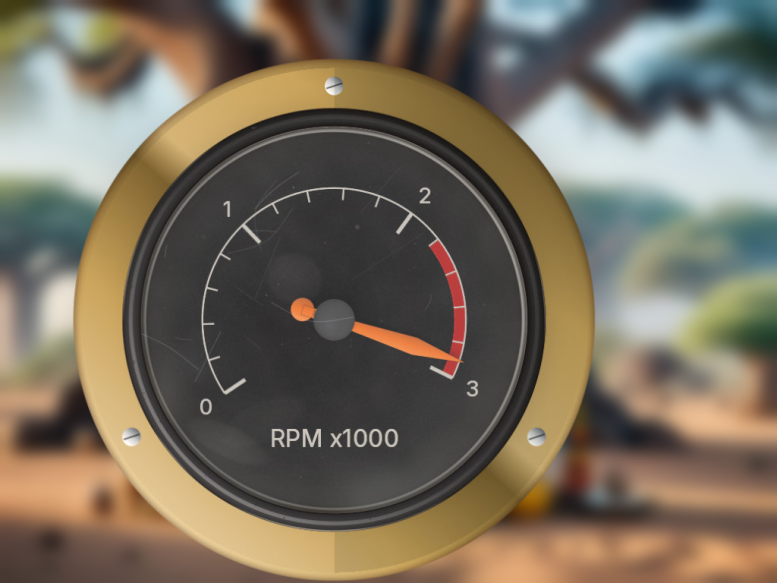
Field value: rpm 2900
